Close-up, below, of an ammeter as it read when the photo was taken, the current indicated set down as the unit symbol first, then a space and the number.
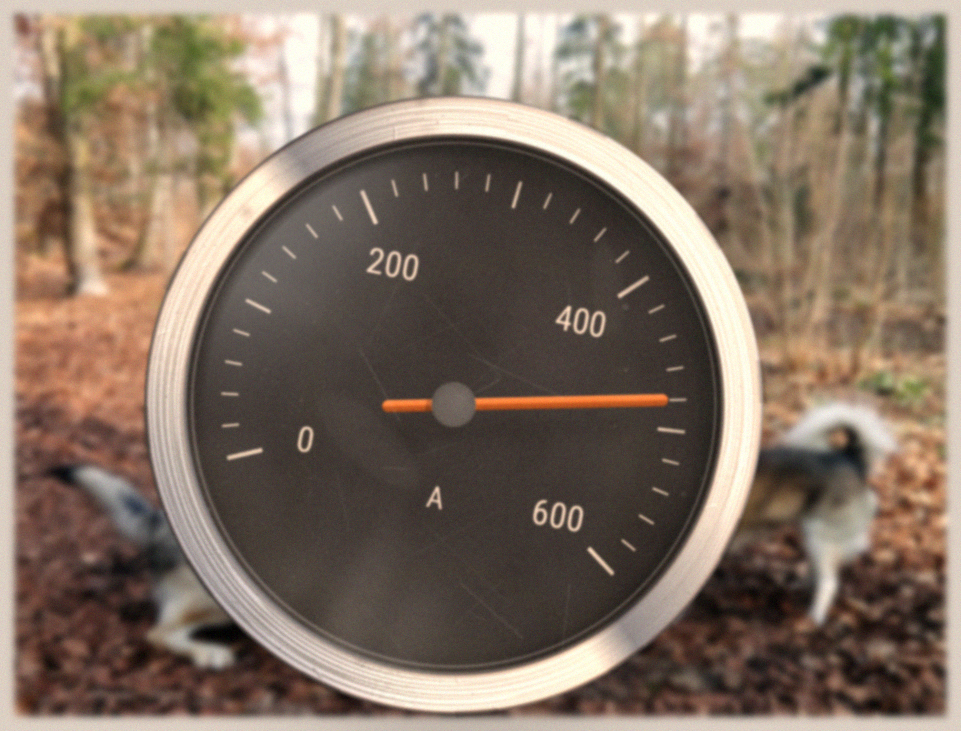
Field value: A 480
